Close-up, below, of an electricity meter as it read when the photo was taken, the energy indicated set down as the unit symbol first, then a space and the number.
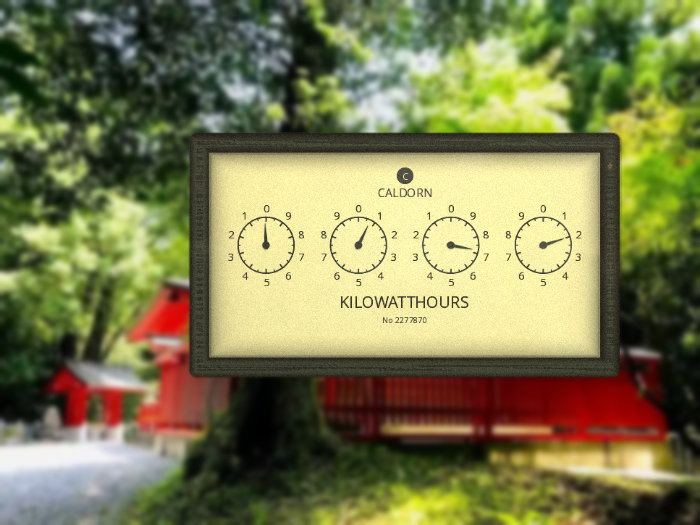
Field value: kWh 72
